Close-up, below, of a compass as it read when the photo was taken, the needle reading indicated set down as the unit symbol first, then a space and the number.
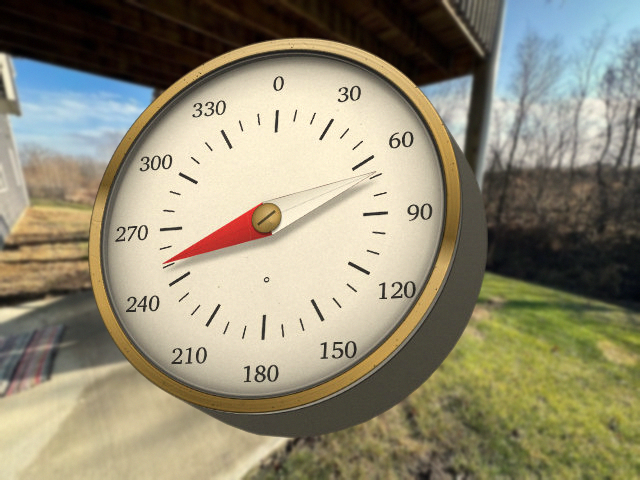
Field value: ° 250
